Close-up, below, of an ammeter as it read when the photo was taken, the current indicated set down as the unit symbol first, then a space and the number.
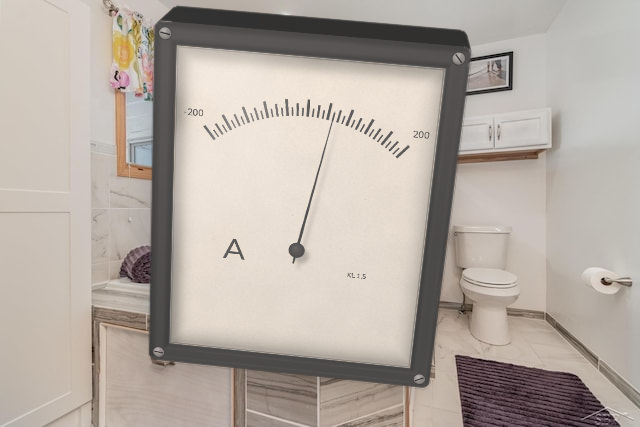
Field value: A 50
